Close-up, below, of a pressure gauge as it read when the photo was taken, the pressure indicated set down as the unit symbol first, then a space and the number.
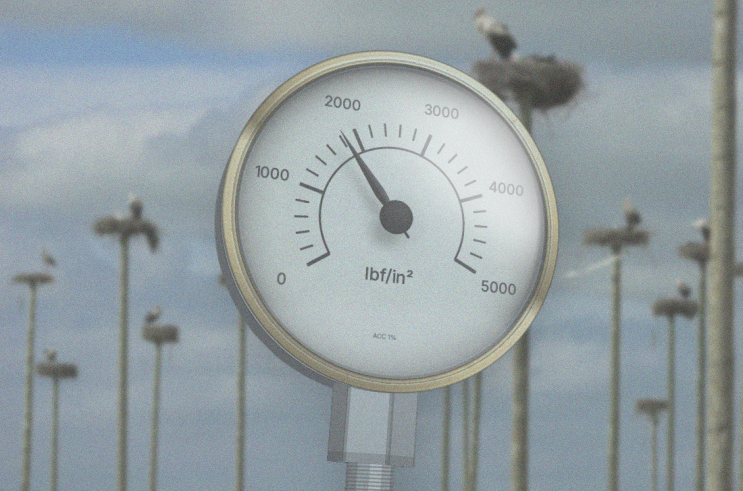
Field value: psi 1800
